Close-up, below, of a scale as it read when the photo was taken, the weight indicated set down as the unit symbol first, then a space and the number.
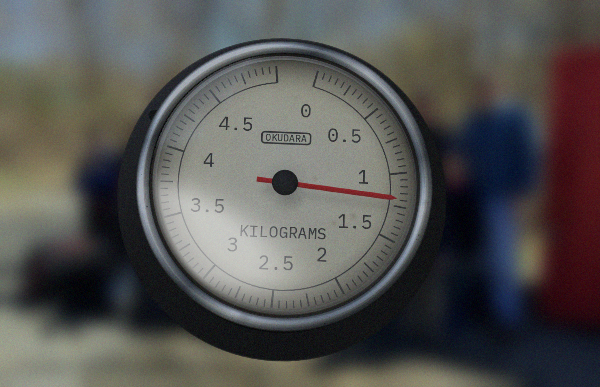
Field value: kg 1.2
